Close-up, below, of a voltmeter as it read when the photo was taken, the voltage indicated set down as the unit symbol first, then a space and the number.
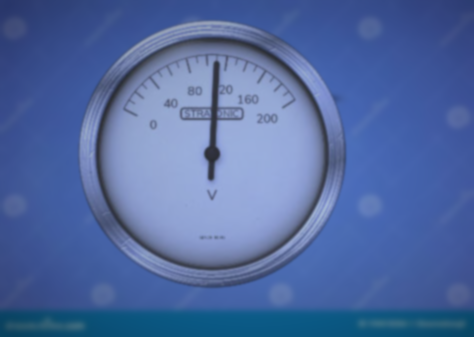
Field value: V 110
